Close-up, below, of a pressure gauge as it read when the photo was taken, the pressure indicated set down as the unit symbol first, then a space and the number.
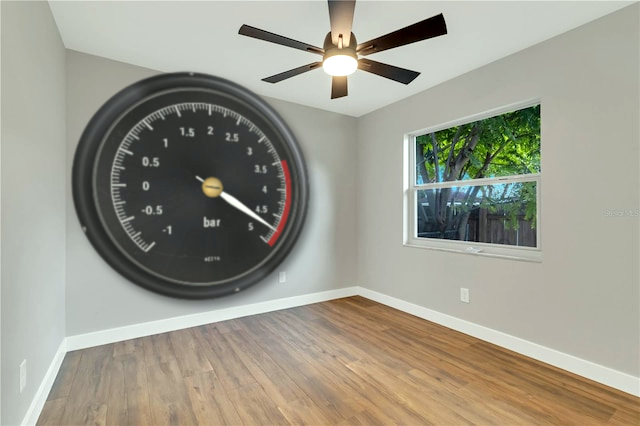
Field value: bar 4.75
